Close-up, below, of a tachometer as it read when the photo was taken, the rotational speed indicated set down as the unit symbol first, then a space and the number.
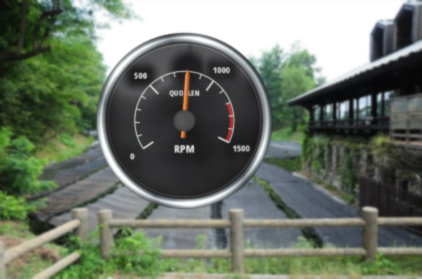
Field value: rpm 800
